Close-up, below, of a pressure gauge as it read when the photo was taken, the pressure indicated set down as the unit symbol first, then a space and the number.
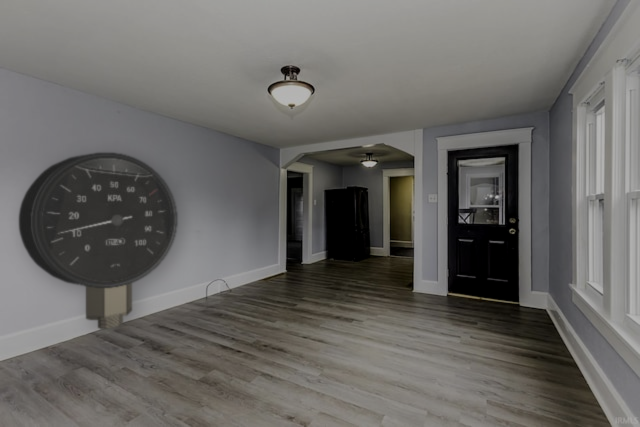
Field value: kPa 12.5
